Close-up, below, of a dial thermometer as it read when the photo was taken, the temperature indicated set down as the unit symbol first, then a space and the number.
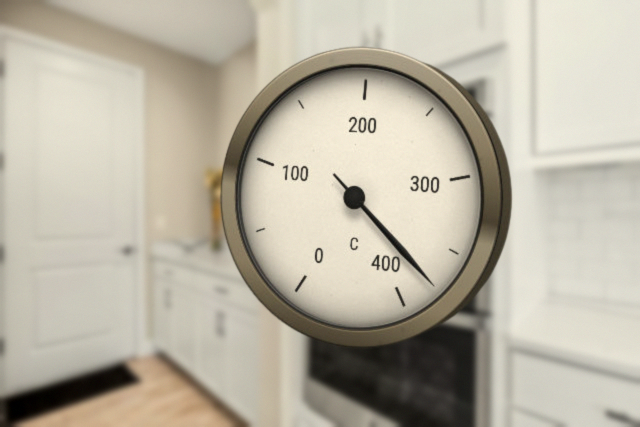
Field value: °C 375
